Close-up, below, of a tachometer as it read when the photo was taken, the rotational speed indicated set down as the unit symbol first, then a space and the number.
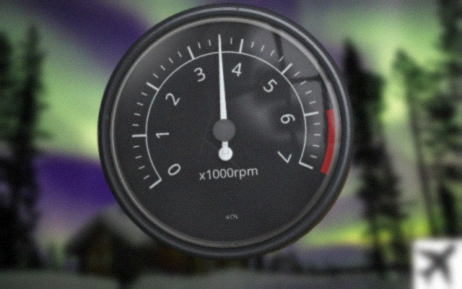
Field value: rpm 3600
